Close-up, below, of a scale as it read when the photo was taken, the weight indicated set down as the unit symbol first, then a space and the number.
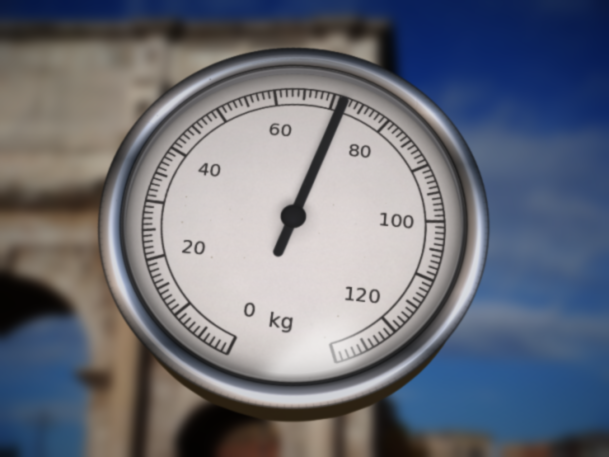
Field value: kg 72
